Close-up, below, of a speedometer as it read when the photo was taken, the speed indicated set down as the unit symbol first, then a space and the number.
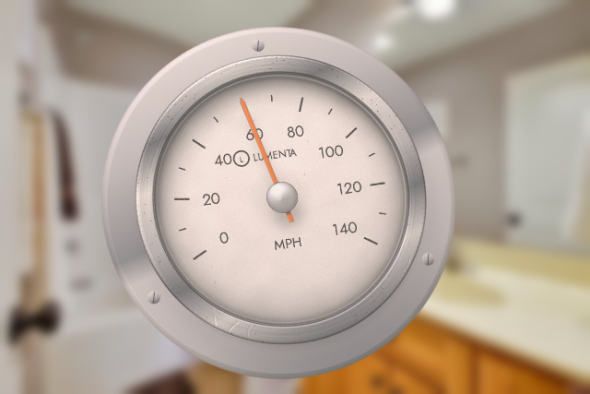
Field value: mph 60
